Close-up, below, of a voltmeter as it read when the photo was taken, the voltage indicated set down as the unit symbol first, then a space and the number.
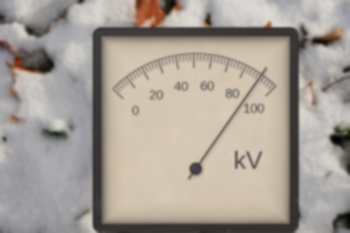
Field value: kV 90
